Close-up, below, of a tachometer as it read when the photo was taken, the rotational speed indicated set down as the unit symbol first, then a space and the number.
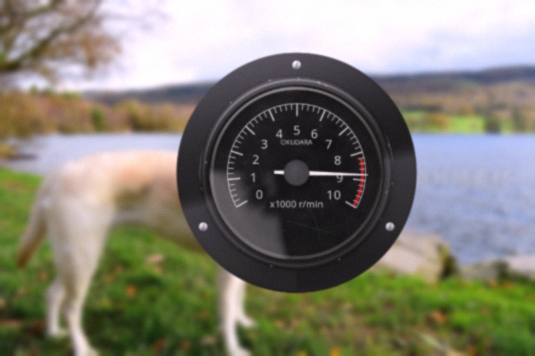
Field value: rpm 8800
